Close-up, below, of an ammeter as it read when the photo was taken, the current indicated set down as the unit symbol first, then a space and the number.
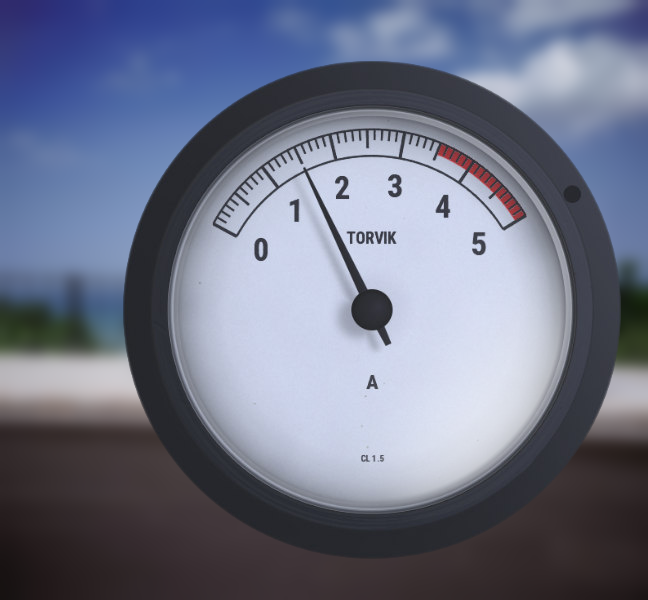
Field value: A 1.5
